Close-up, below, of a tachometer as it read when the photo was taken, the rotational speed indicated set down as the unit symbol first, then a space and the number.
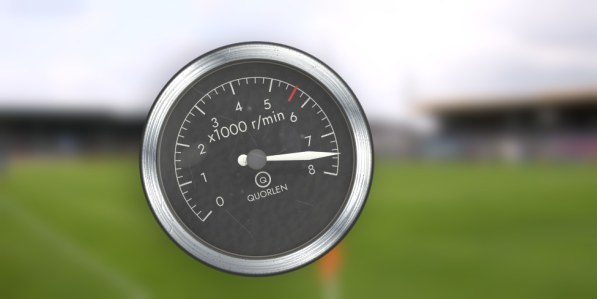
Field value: rpm 7500
